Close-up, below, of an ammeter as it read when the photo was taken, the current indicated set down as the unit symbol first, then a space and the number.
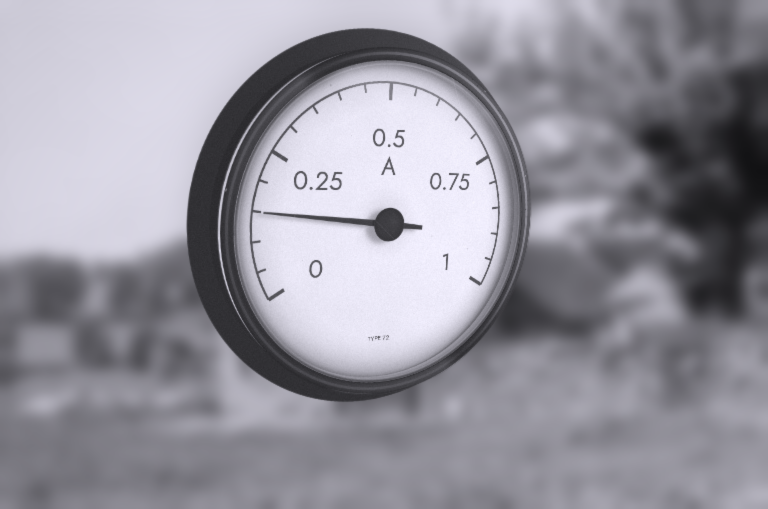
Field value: A 0.15
